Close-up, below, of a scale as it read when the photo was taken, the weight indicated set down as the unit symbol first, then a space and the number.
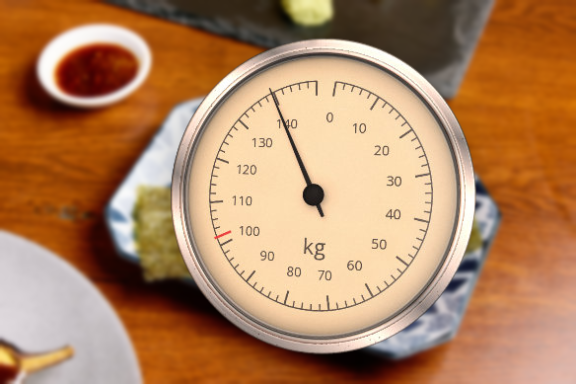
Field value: kg 140
